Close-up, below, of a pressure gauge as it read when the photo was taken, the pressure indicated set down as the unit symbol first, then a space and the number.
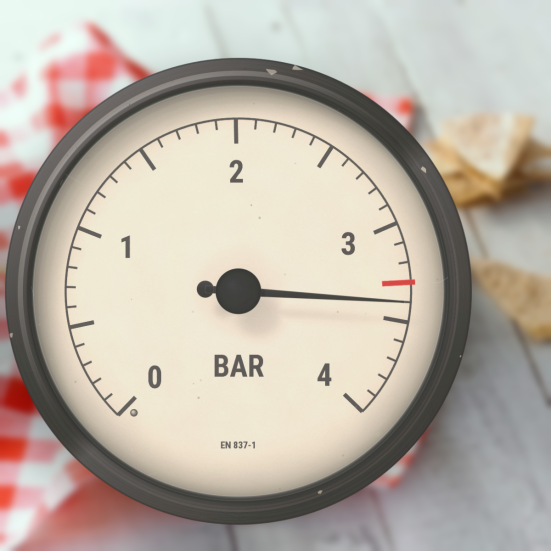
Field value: bar 3.4
